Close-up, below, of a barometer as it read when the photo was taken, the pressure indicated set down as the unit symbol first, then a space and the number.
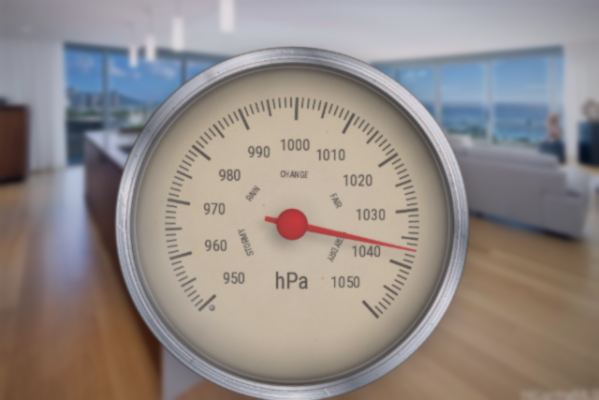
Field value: hPa 1037
